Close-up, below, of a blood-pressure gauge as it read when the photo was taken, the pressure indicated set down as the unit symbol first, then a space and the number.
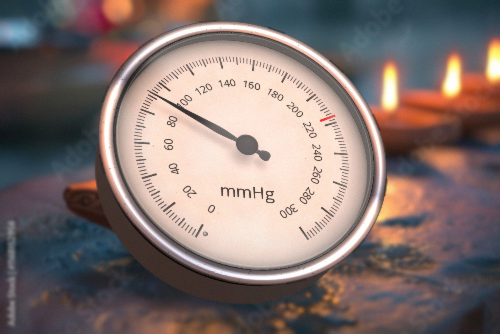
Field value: mmHg 90
